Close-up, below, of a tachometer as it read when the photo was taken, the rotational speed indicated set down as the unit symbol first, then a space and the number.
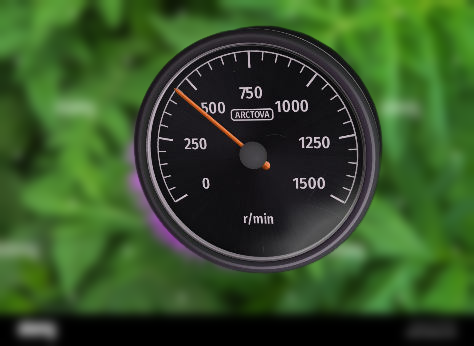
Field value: rpm 450
